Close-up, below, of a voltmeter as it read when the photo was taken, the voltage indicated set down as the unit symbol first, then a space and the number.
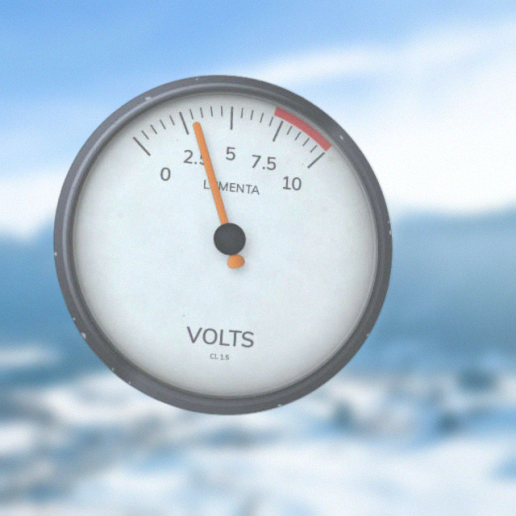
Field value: V 3
